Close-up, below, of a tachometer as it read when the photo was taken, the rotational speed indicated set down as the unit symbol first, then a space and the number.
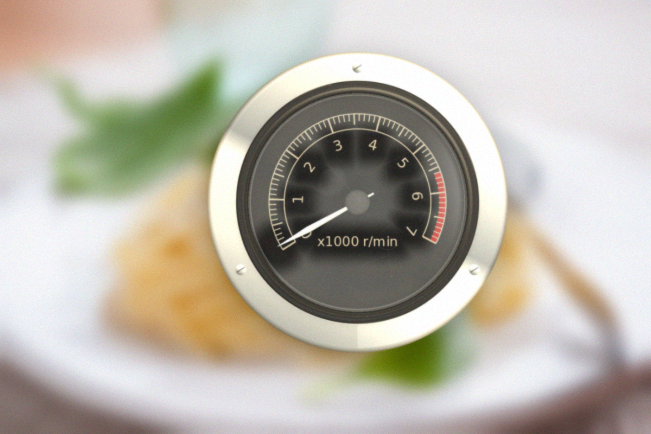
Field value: rpm 100
